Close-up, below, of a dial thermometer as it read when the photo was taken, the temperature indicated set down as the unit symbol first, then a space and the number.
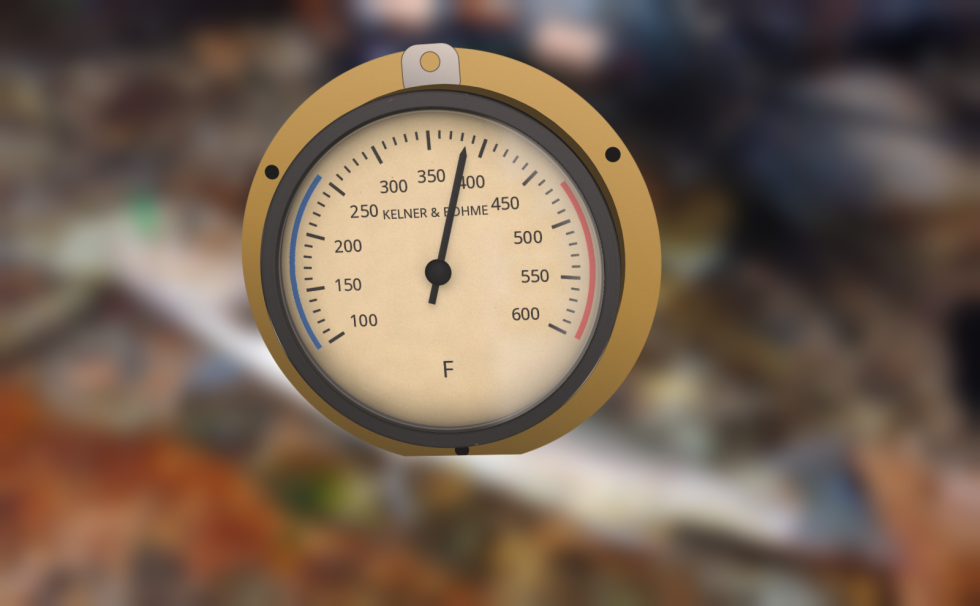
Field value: °F 385
